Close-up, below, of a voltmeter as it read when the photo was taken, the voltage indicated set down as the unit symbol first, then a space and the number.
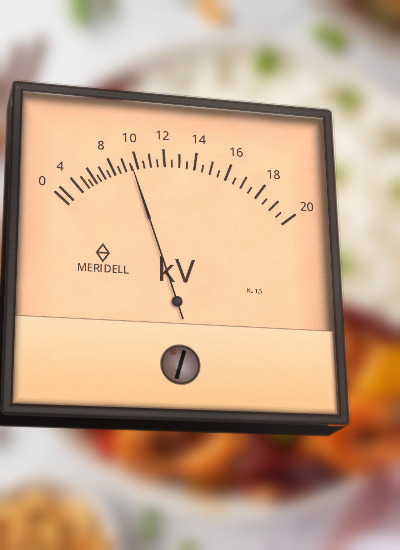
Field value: kV 9.5
